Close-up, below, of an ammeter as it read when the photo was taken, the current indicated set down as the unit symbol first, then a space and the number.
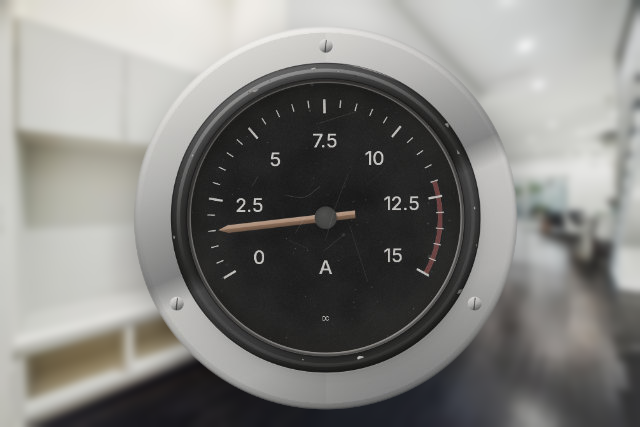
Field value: A 1.5
